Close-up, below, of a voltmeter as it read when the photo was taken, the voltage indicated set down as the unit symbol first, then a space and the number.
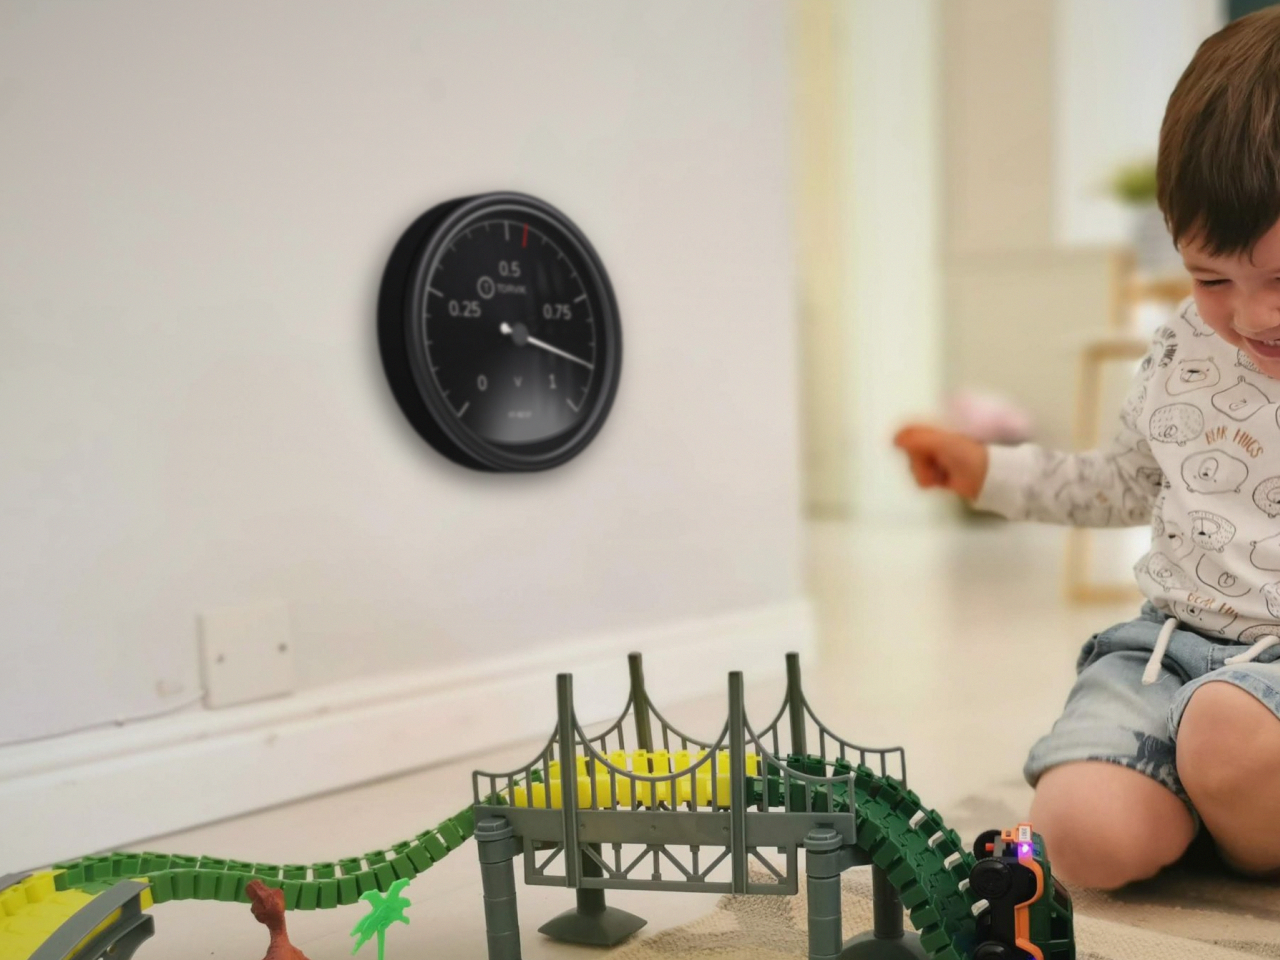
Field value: V 0.9
